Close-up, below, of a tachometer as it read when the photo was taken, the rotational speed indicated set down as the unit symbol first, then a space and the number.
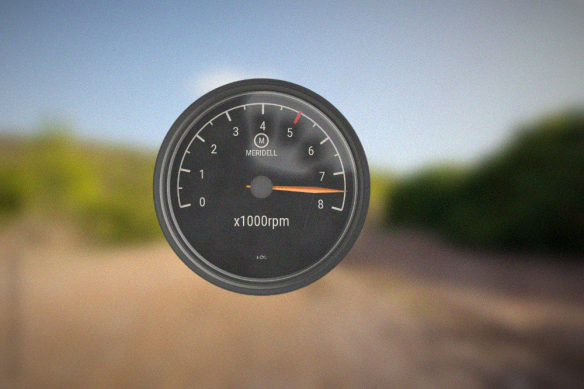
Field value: rpm 7500
